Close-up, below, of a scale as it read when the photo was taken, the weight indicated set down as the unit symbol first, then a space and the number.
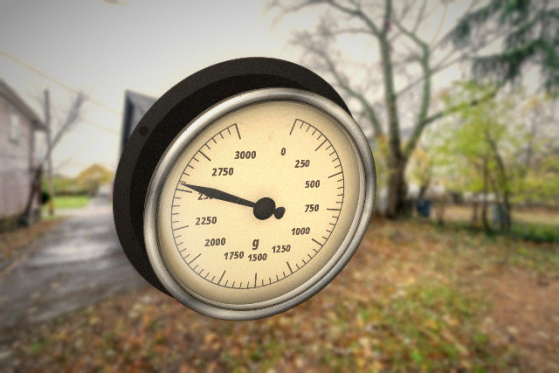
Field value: g 2550
